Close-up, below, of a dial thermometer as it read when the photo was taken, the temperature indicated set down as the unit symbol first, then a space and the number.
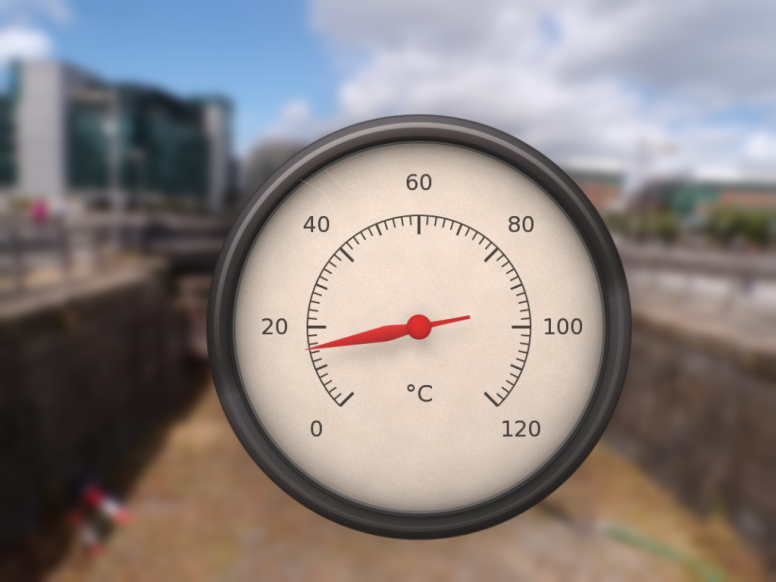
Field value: °C 15
